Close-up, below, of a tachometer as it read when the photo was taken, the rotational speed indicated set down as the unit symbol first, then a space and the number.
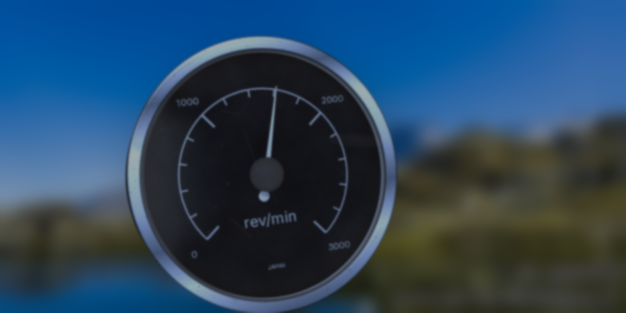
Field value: rpm 1600
